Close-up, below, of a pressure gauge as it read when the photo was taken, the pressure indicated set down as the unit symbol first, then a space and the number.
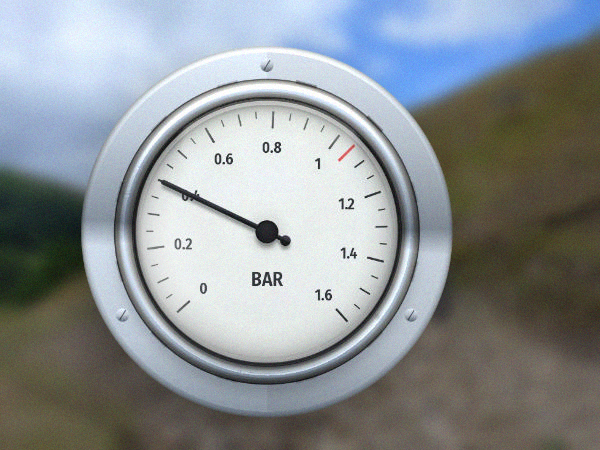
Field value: bar 0.4
